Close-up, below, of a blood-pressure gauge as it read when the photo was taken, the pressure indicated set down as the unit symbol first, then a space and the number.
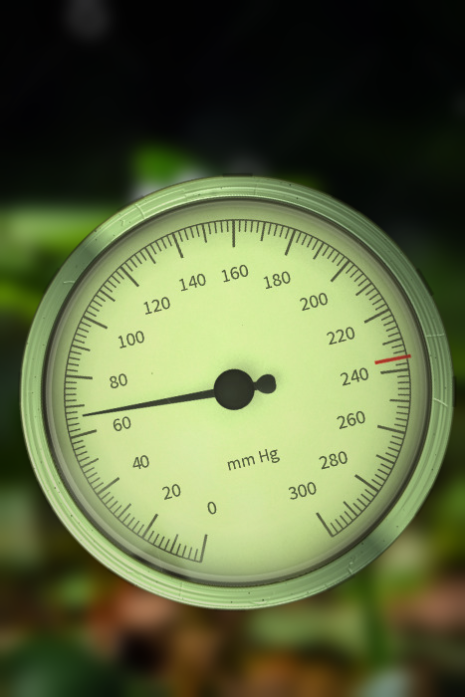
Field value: mmHg 66
